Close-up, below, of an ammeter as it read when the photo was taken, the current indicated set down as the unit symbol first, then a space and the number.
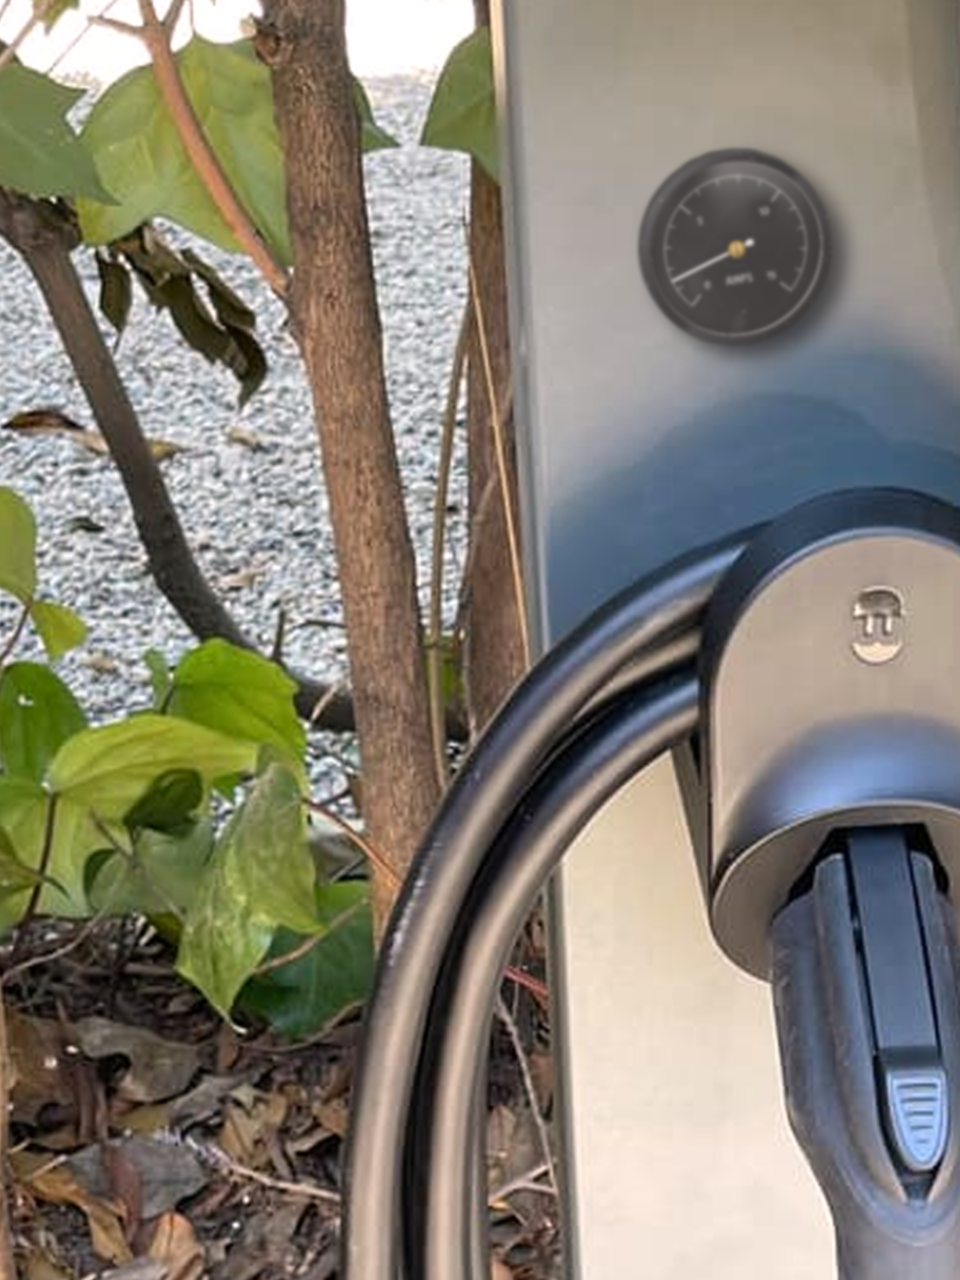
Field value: A 1.5
